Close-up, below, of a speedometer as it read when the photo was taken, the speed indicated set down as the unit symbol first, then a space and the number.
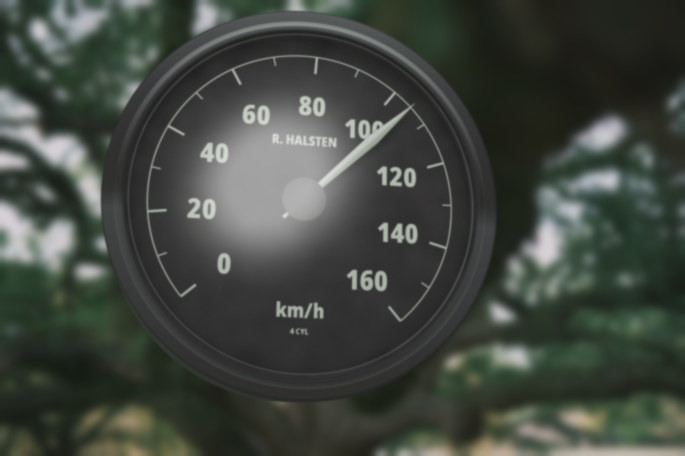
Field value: km/h 105
